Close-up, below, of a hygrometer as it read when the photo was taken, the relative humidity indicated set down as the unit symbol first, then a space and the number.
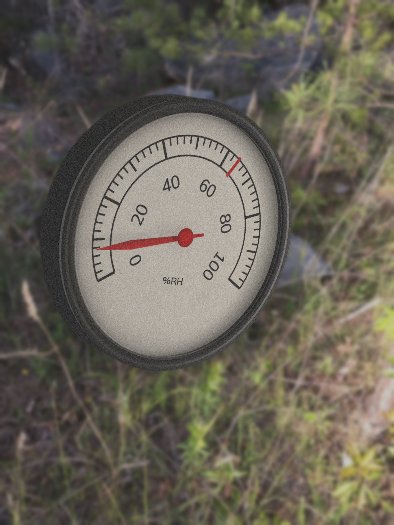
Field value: % 8
